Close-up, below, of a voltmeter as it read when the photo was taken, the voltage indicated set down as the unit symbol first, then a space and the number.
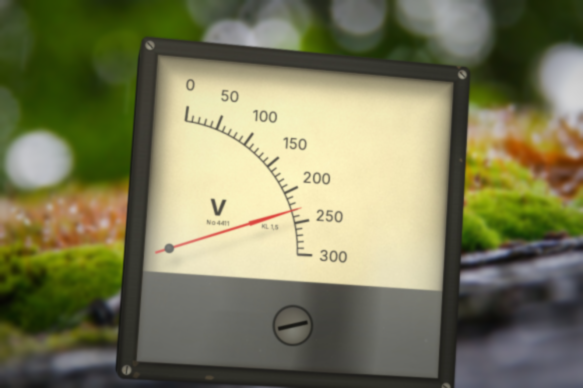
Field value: V 230
